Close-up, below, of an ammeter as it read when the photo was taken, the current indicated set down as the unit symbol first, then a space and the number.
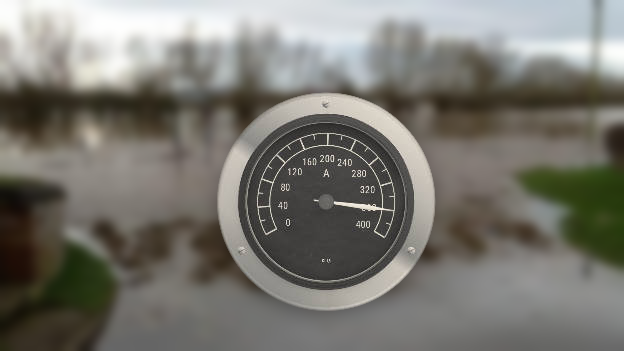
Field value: A 360
